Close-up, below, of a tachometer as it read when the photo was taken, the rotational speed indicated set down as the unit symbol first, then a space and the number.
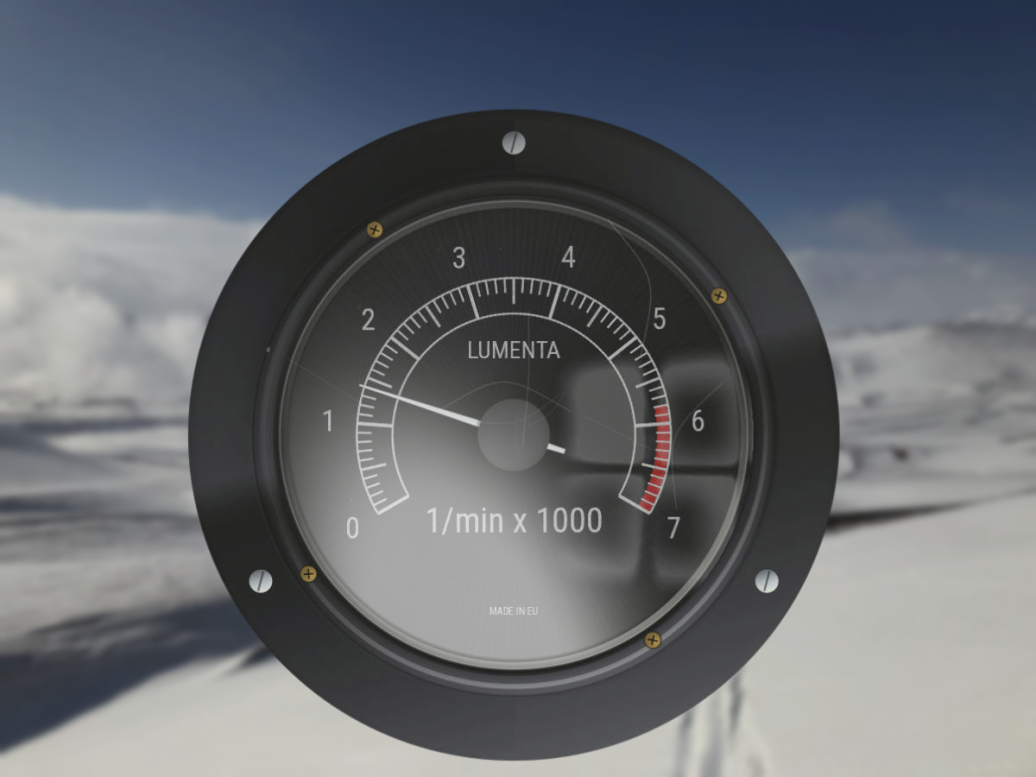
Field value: rpm 1400
